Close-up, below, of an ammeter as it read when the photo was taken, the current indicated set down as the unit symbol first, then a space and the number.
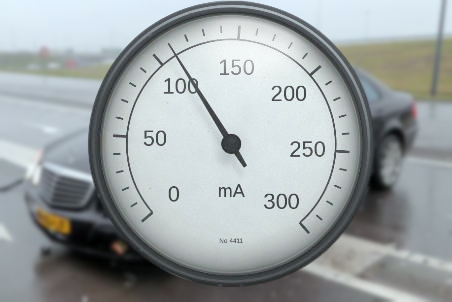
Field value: mA 110
